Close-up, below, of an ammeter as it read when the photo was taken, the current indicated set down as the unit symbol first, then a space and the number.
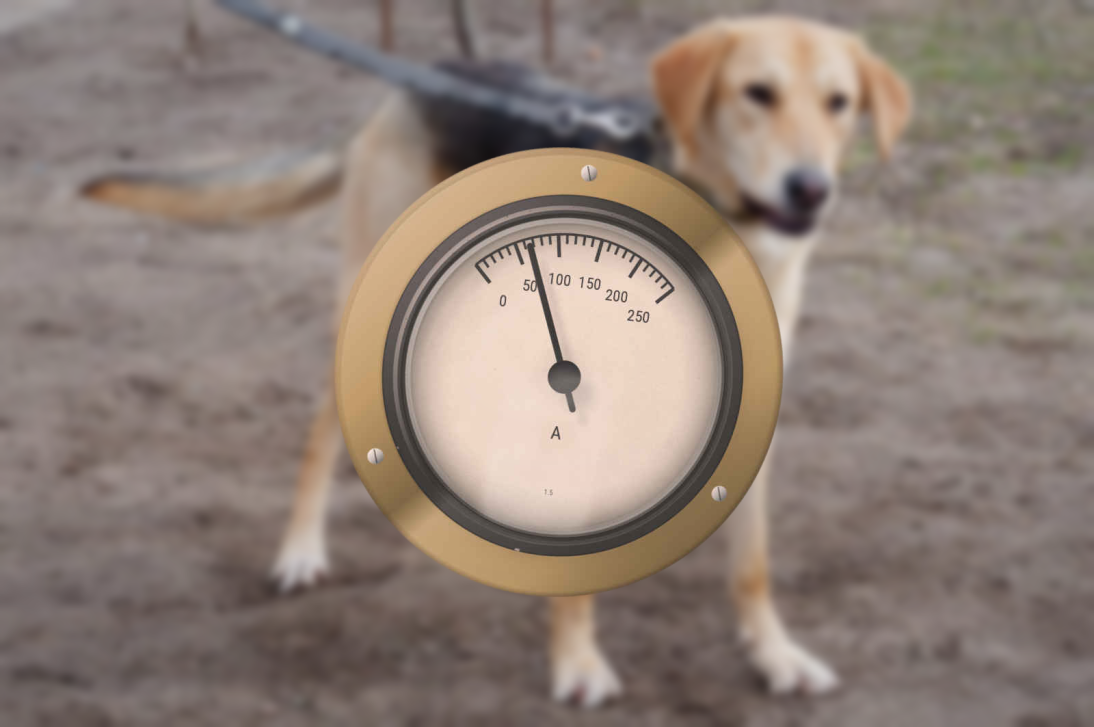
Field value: A 65
